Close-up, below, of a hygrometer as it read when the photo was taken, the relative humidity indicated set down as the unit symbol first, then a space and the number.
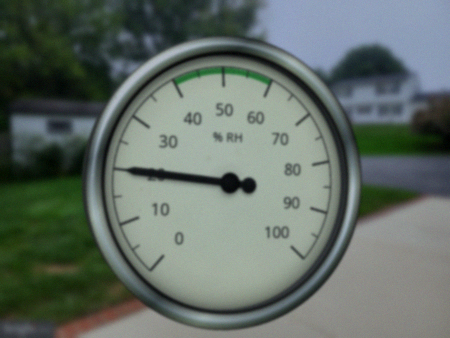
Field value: % 20
